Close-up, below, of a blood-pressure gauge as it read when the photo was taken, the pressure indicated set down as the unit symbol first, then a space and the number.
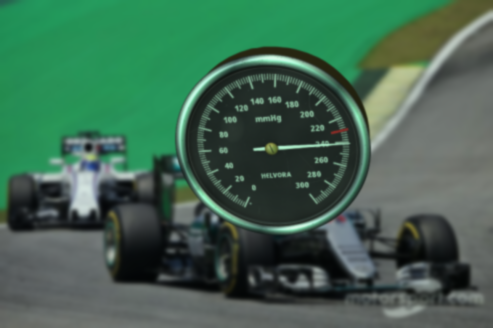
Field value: mmHg 240
